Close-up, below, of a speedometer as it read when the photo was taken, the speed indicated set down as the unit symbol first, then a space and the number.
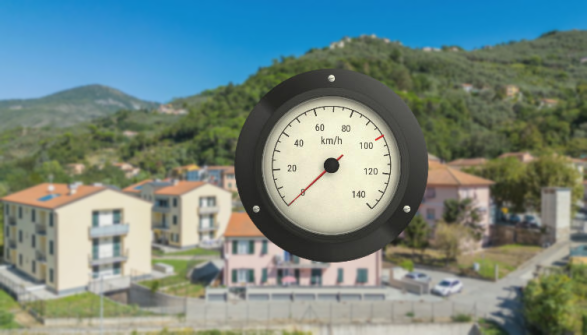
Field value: km/h 0
